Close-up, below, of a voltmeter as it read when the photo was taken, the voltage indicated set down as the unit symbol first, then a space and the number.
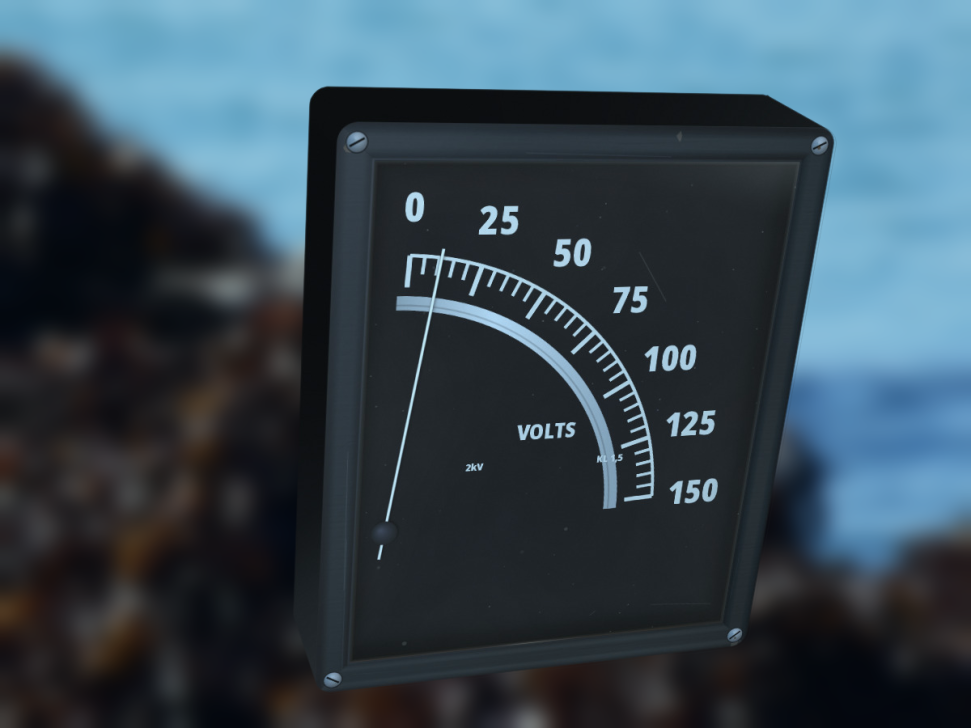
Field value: V 10
